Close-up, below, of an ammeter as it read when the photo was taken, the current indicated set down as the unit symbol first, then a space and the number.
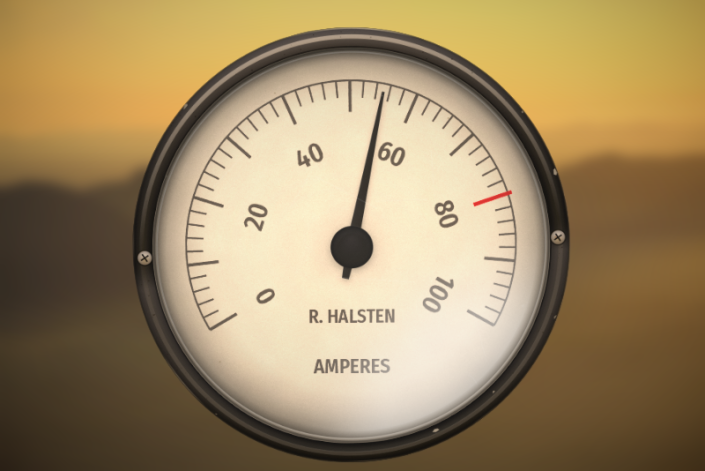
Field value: A 55
